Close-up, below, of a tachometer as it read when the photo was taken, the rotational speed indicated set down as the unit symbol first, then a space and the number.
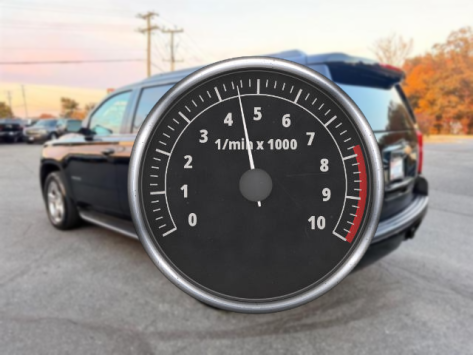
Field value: rpm 4500
